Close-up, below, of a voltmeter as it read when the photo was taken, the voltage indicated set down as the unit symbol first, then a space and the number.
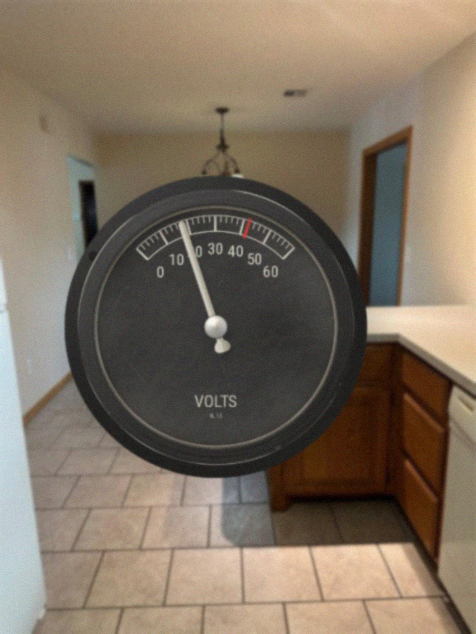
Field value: V 18
